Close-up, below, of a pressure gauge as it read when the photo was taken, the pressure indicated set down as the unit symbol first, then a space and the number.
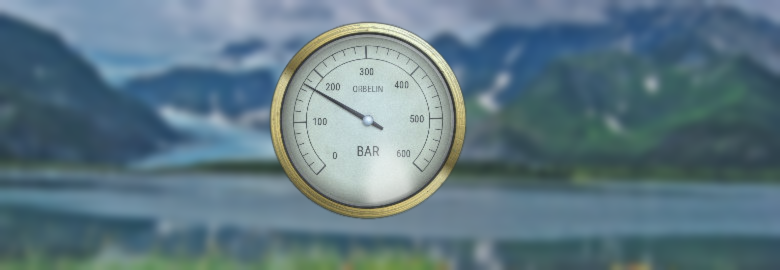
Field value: bar 170
